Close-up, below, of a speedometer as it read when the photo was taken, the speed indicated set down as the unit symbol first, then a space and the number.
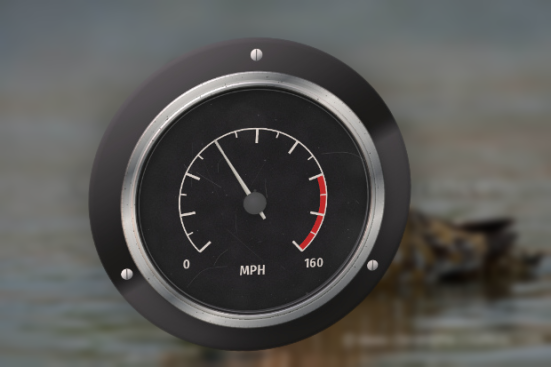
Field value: mph 60
